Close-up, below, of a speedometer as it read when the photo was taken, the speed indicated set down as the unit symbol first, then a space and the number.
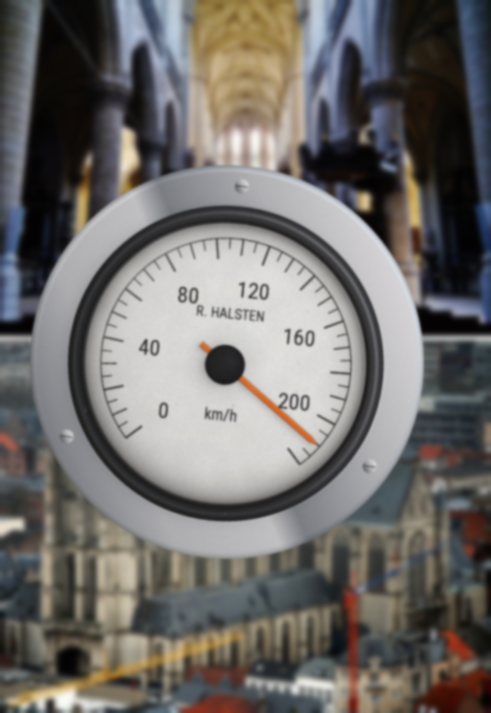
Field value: km/h 210
